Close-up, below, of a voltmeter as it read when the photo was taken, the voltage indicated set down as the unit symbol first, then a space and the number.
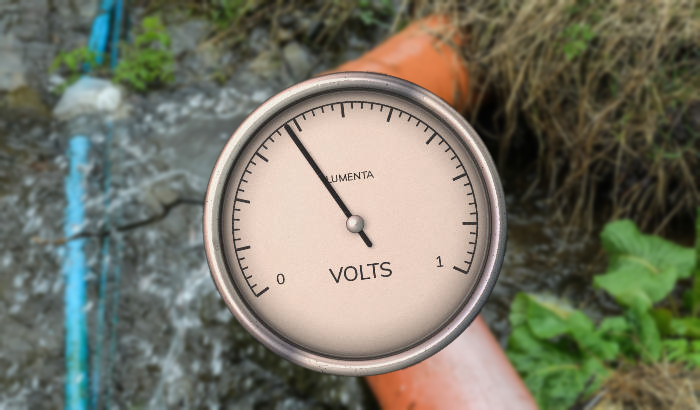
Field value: V 0.38
